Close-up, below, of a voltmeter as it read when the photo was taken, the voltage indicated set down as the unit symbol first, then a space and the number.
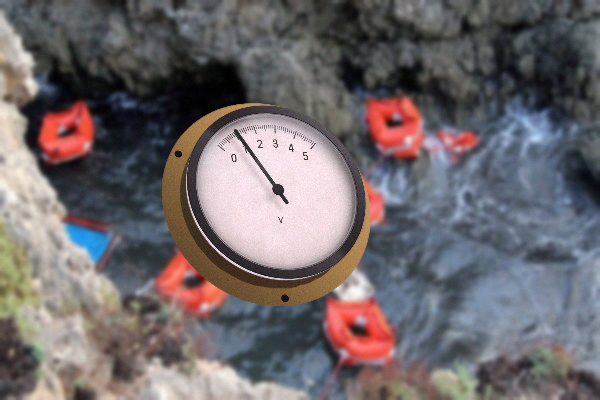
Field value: V 1
